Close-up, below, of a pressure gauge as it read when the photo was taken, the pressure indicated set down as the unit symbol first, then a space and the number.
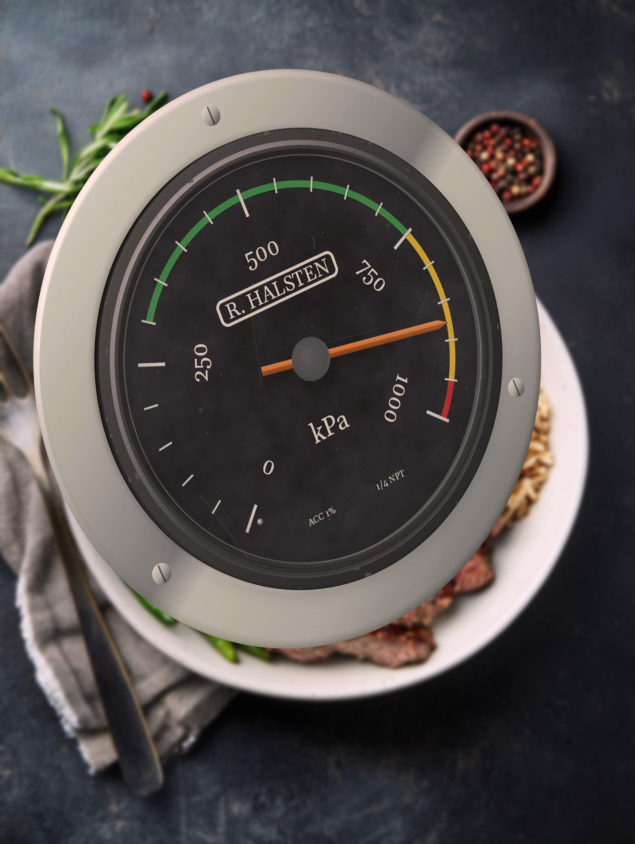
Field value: kPa 875
